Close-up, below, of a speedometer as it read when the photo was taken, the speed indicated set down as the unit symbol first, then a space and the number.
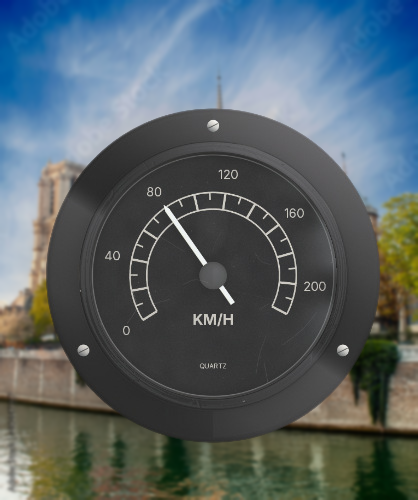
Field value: km/h 80
